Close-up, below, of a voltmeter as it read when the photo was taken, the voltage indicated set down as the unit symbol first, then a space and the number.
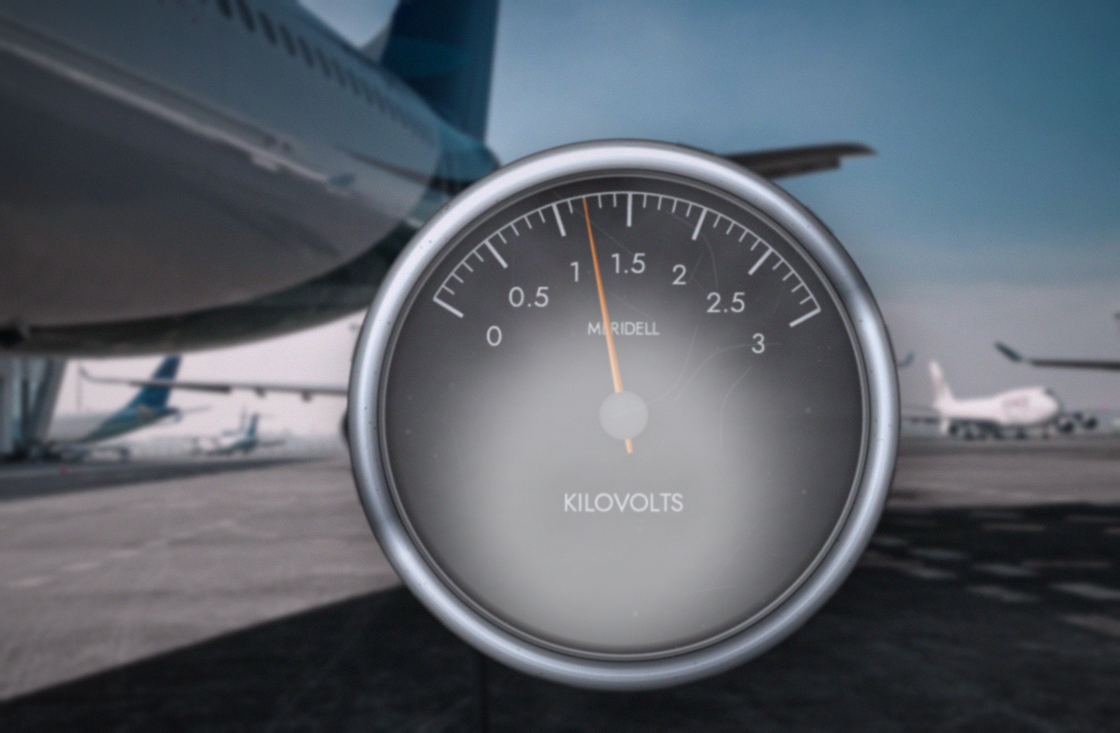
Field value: kV 1.2
